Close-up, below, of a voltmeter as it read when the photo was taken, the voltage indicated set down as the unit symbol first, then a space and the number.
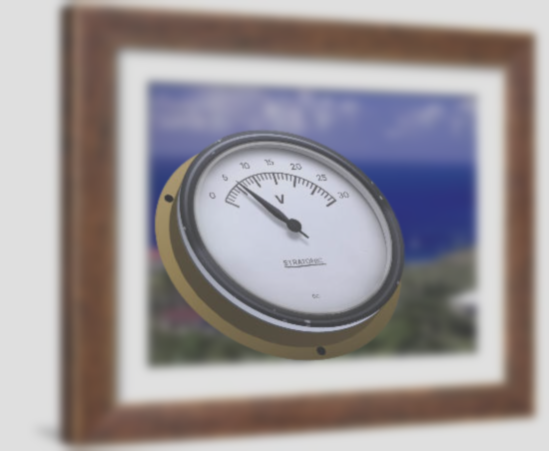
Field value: V 5
